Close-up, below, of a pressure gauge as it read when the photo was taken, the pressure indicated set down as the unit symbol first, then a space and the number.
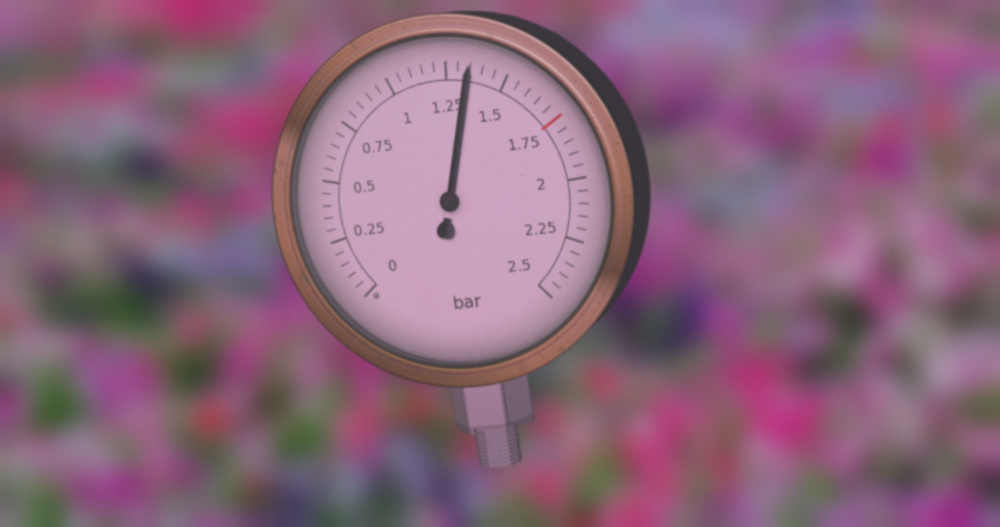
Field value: bar 1.35
